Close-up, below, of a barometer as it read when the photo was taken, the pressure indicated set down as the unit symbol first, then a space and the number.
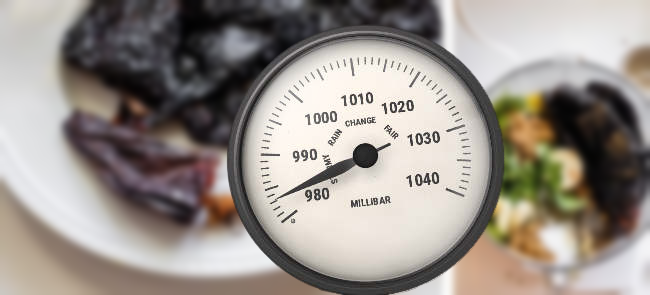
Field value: mbar 983
